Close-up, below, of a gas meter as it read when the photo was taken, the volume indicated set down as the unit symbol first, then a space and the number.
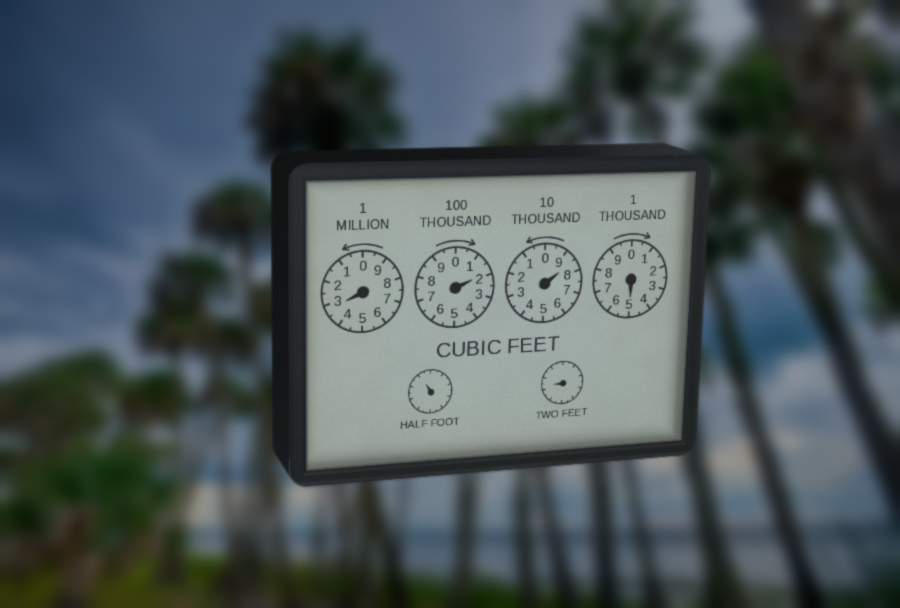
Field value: ft³ 318500
